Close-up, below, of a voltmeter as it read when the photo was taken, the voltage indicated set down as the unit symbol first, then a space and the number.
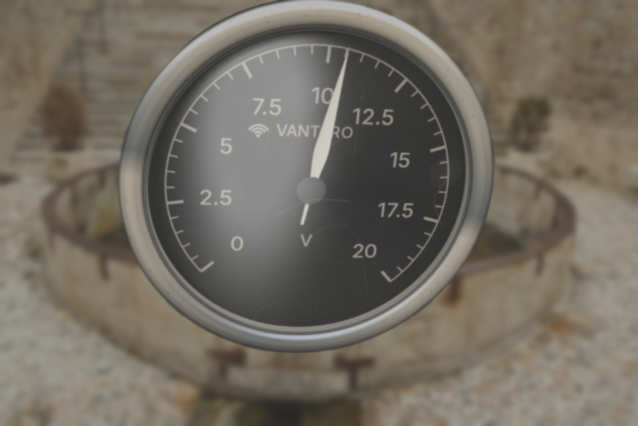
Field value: V 10.5
